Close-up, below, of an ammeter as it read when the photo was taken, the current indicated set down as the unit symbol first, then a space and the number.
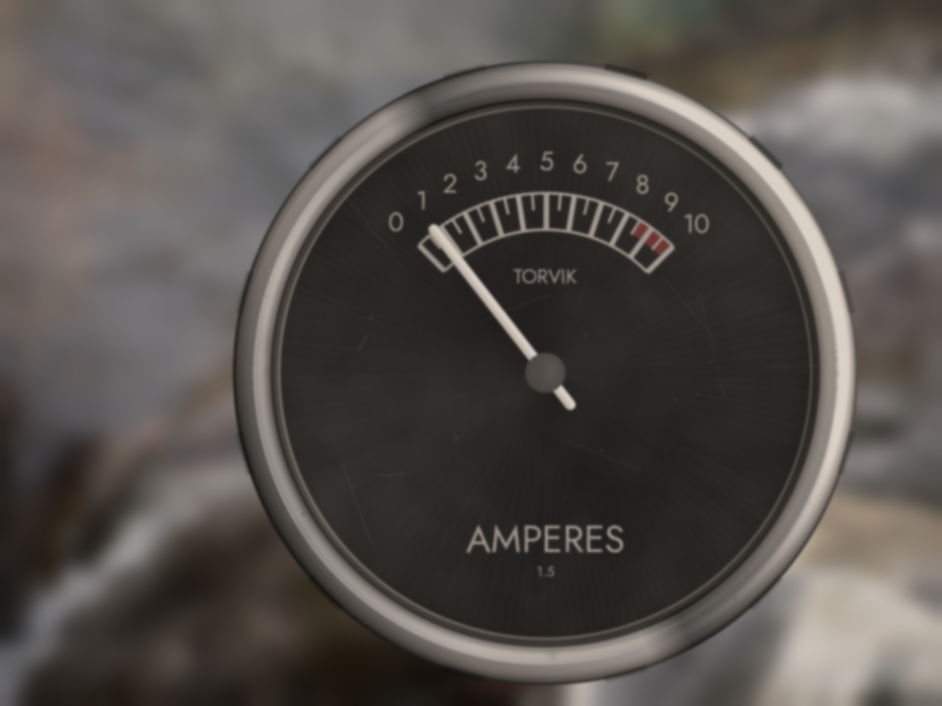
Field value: A 0.75
